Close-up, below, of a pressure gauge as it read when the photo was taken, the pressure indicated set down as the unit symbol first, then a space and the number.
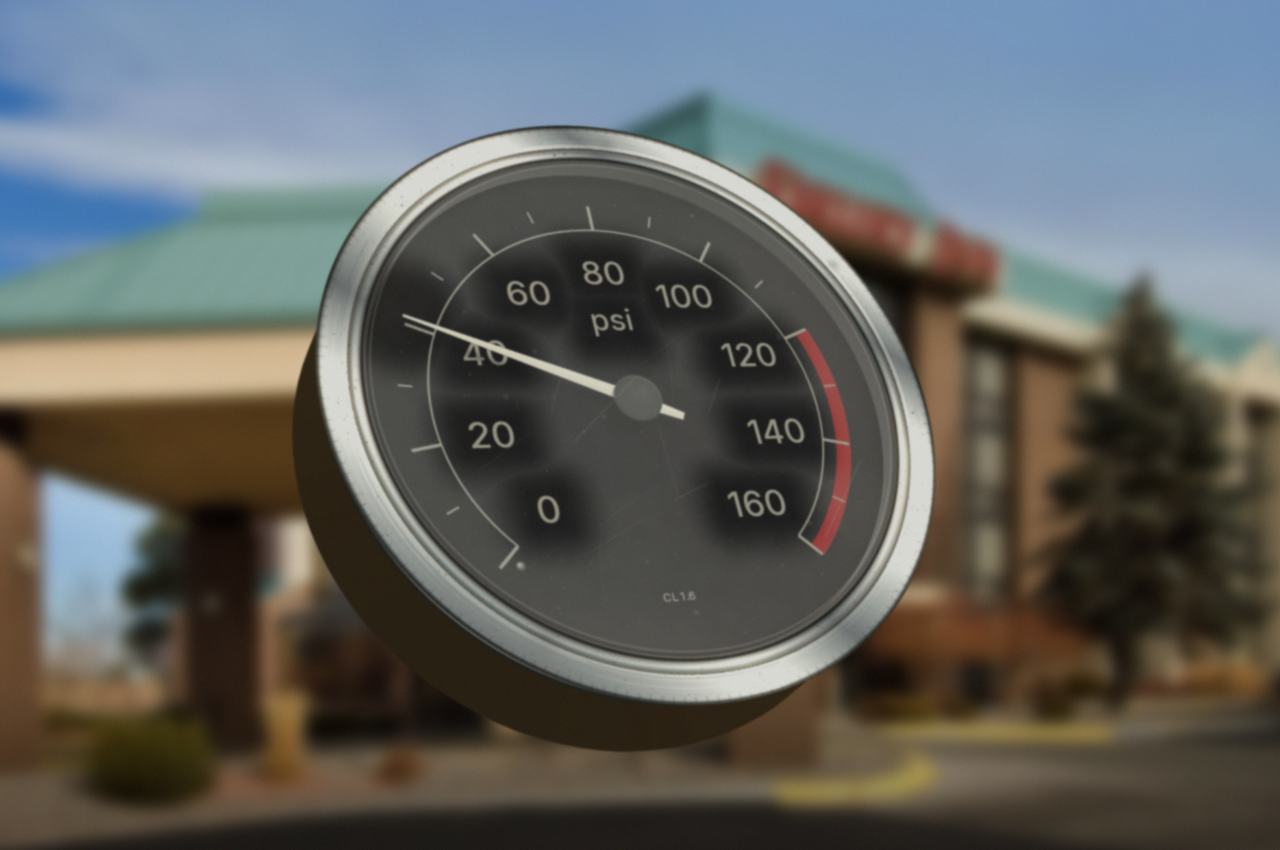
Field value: psi 40
